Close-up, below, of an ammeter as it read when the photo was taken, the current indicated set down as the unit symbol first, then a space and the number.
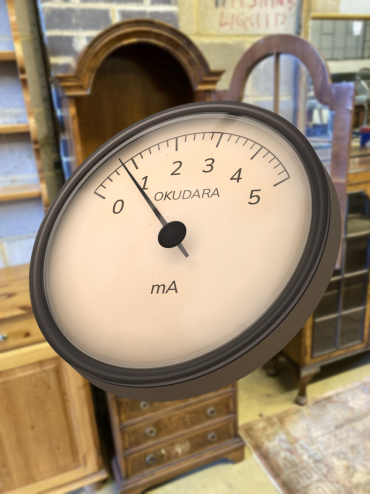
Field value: mA 0.8
